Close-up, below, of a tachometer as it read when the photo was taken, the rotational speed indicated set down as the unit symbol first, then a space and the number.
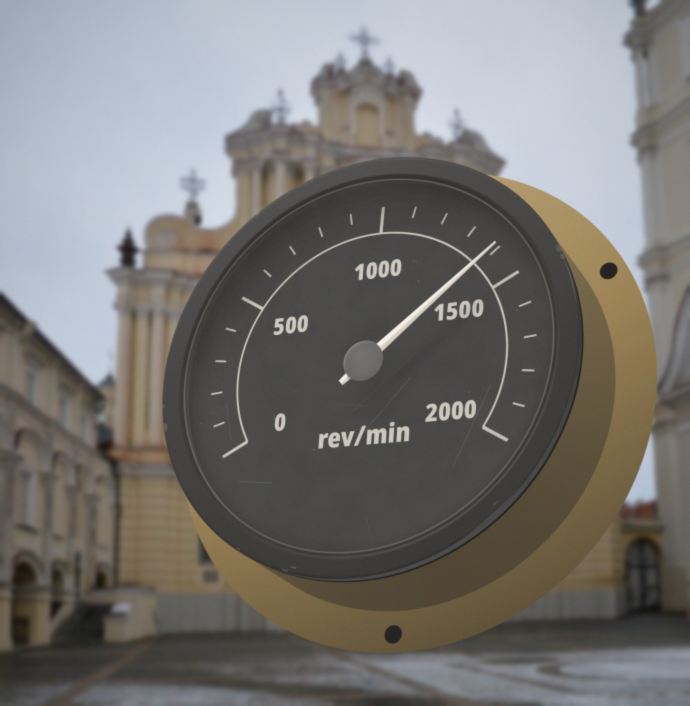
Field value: rpm 1400
